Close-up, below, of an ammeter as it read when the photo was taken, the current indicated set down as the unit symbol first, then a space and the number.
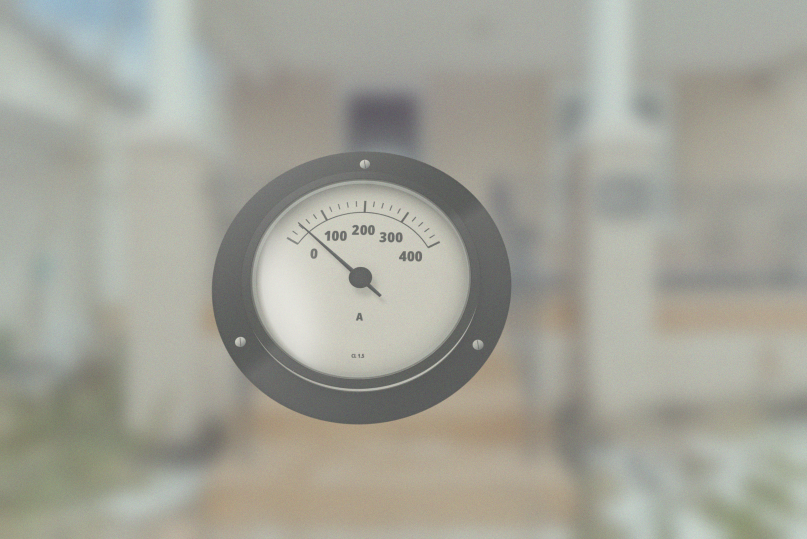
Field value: A 40
